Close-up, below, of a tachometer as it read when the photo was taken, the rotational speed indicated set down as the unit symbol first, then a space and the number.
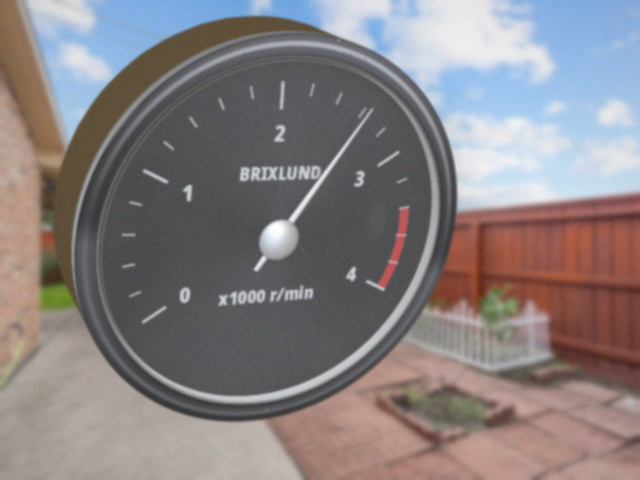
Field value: rpm 2600
